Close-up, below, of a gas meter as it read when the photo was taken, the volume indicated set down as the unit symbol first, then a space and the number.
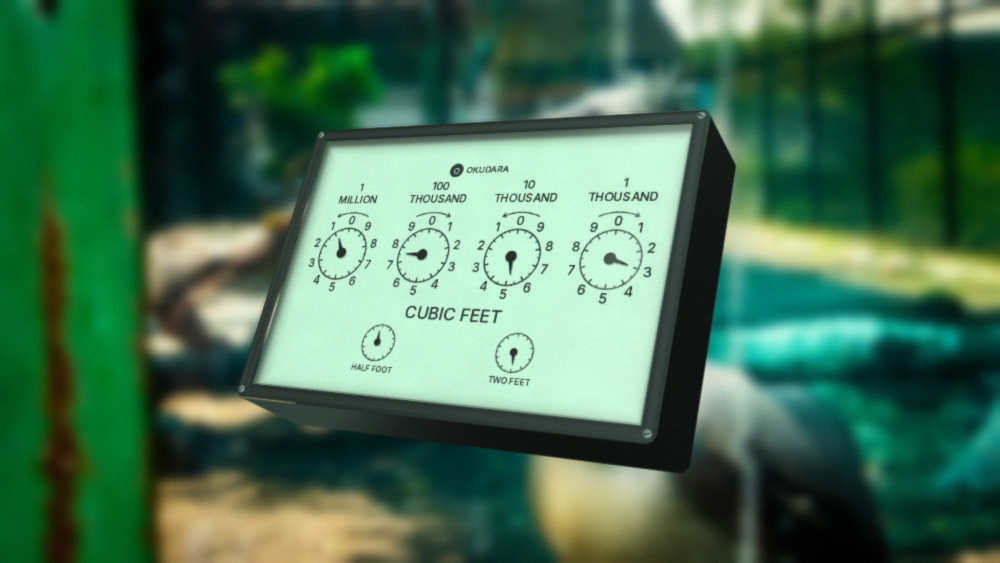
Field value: ft³ 75300
